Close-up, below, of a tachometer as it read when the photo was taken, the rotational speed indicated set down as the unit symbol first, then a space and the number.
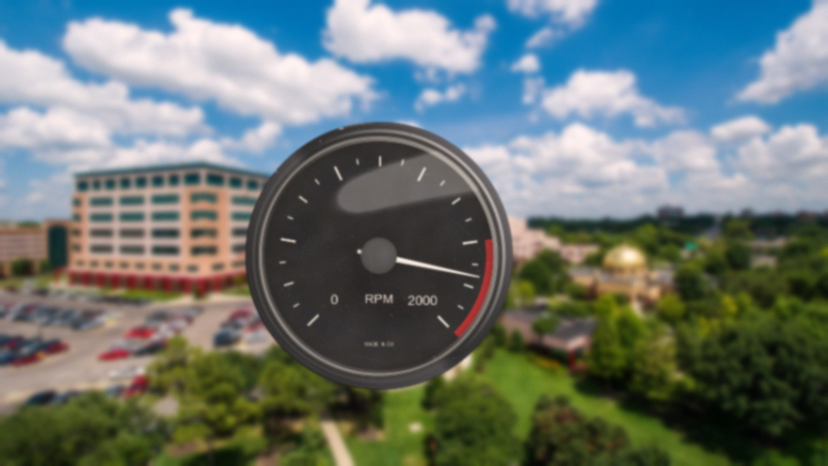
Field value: rpm 1750
